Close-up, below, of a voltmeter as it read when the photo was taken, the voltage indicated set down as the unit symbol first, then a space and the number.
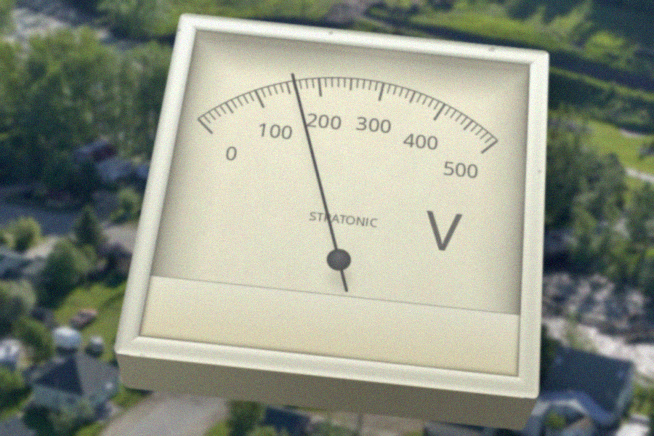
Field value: V 160
